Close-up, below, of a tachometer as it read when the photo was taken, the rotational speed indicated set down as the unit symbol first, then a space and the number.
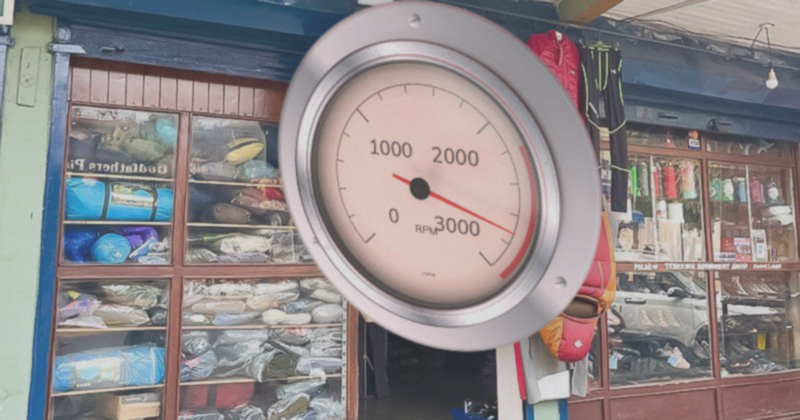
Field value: rpm 2700
